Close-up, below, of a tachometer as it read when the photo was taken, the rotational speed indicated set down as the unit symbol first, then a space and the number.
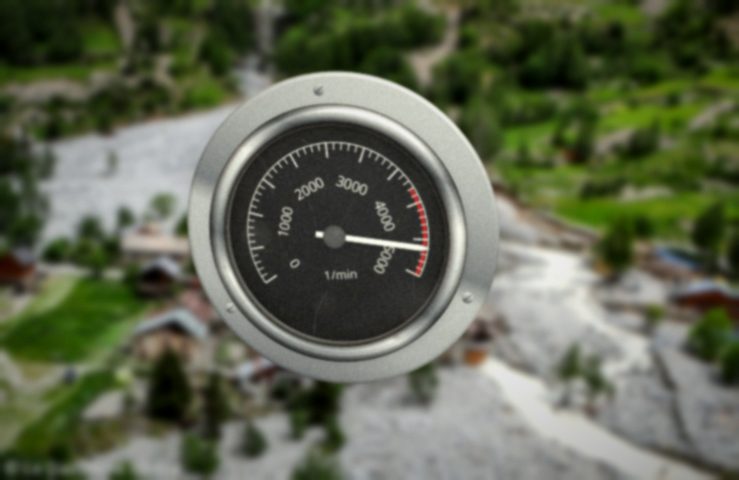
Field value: rpm 4600
